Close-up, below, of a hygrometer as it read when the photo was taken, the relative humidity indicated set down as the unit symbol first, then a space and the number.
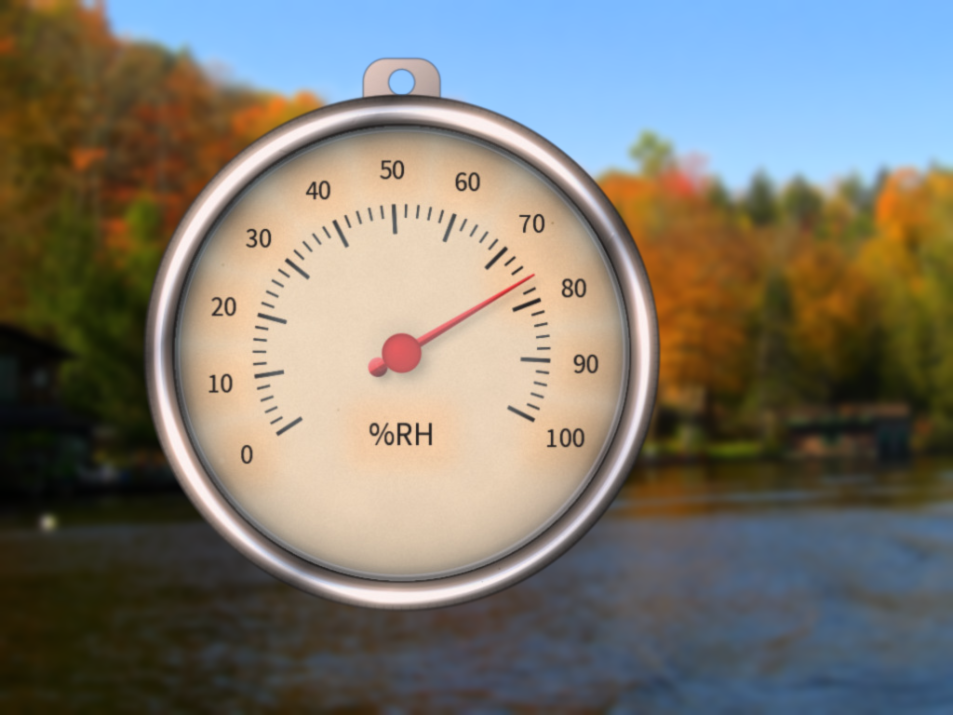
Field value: % 76
